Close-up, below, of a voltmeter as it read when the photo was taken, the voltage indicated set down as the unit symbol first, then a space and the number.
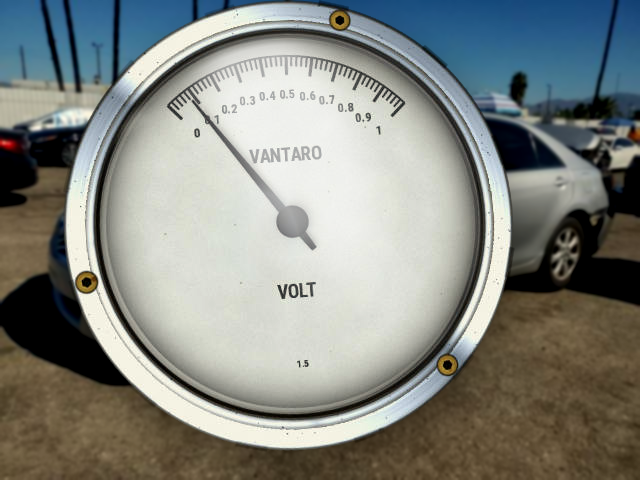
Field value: V 0.08
